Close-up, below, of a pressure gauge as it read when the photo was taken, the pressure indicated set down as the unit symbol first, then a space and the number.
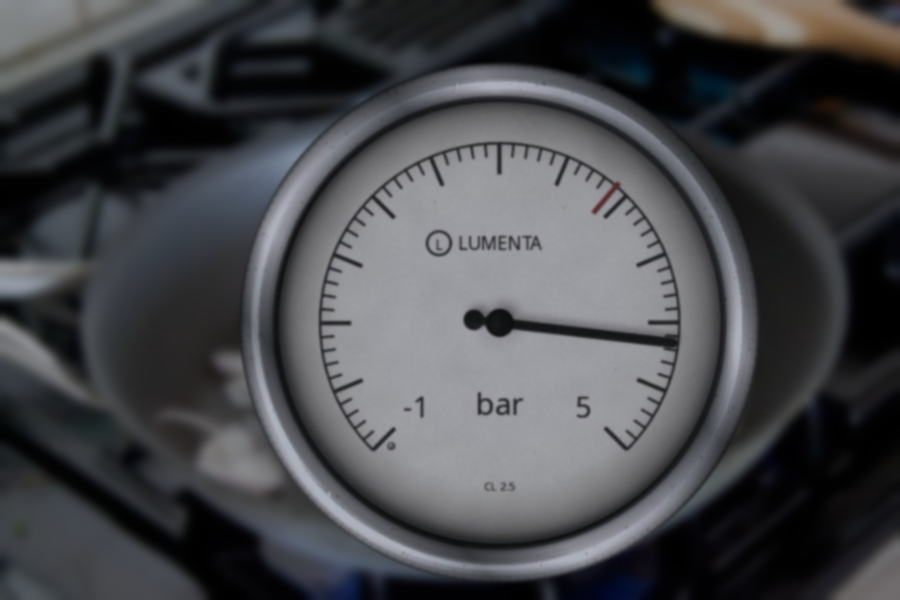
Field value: bar 4.15
